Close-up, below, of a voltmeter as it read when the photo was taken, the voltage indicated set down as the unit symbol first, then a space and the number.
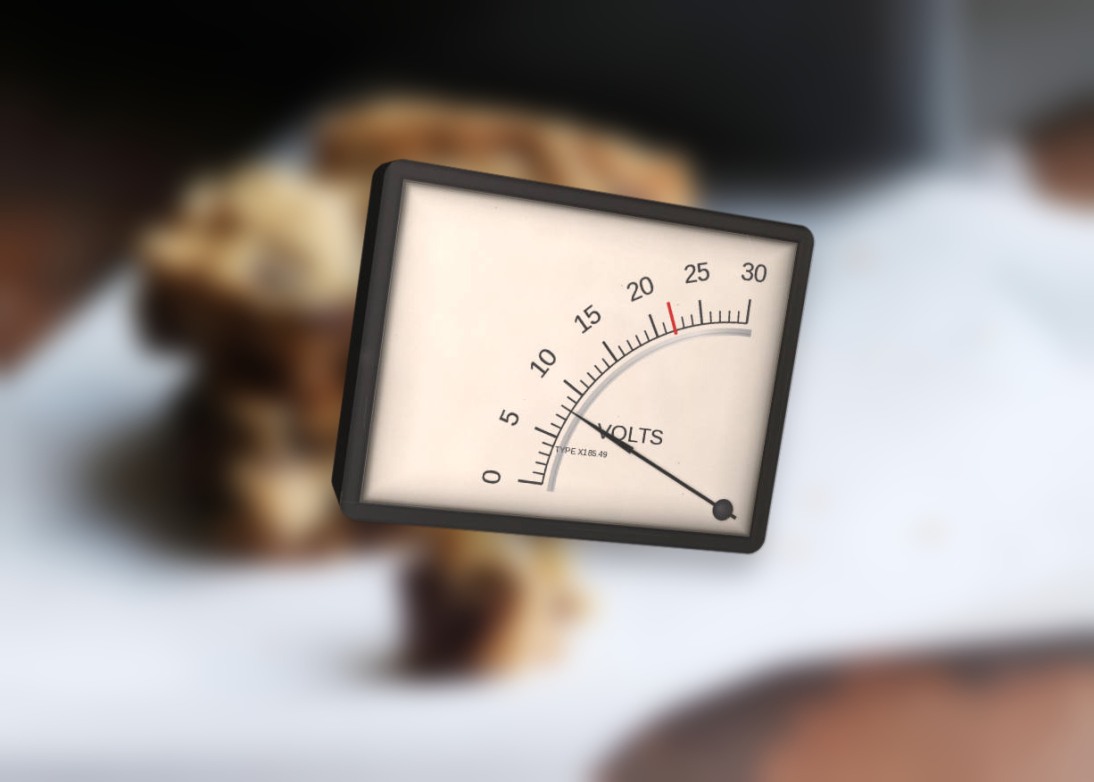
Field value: V 8
